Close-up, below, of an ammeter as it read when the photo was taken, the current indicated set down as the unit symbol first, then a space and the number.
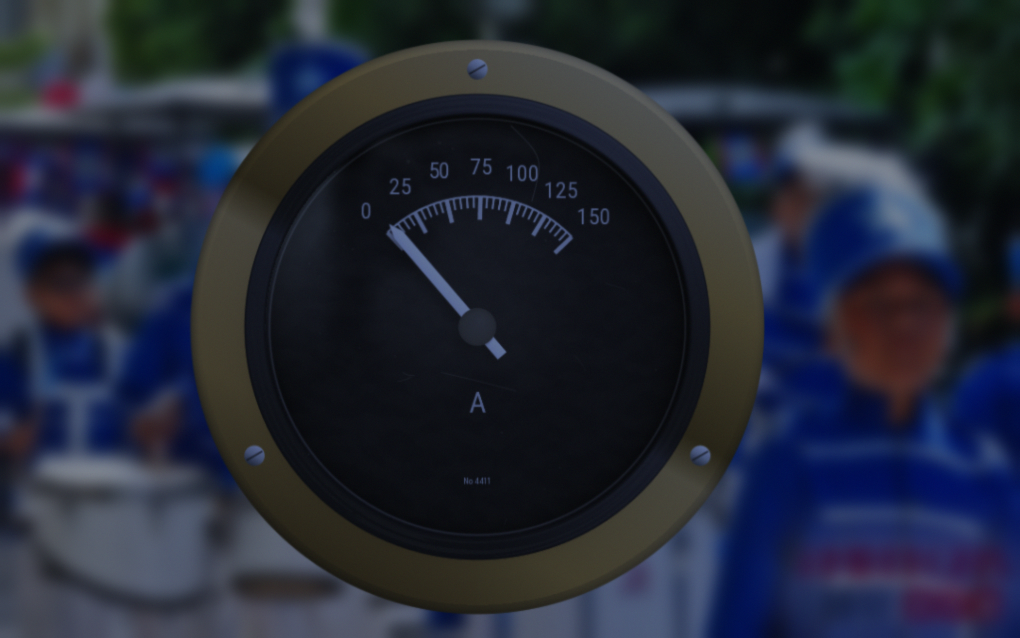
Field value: A 5
